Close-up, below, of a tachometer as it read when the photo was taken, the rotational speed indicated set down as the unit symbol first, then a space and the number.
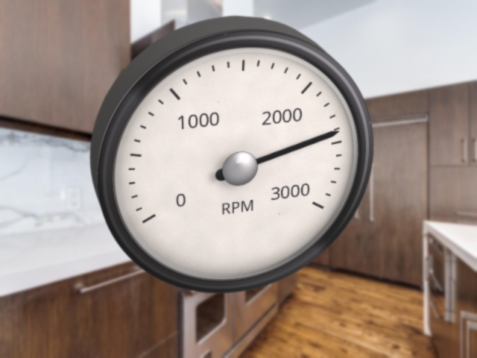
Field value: rpm 2400
